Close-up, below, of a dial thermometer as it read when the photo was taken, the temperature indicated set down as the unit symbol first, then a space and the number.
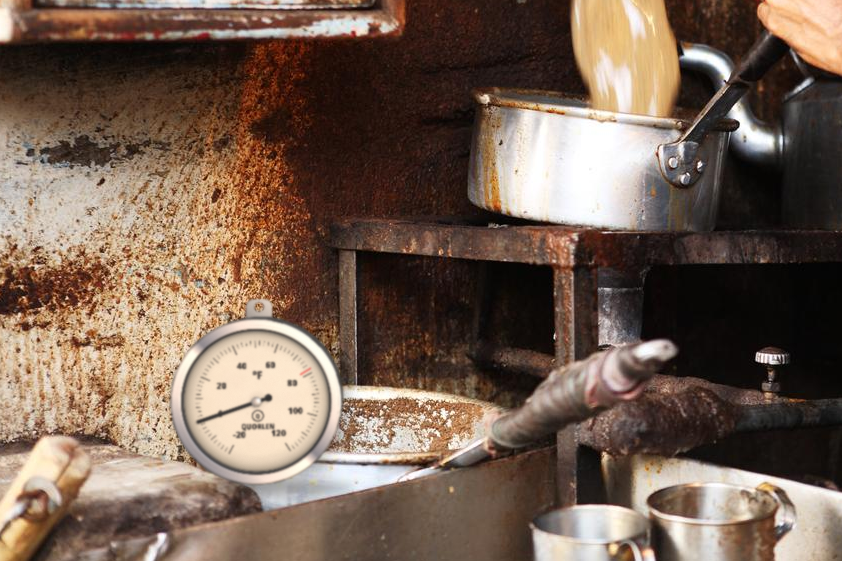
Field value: °F 0
